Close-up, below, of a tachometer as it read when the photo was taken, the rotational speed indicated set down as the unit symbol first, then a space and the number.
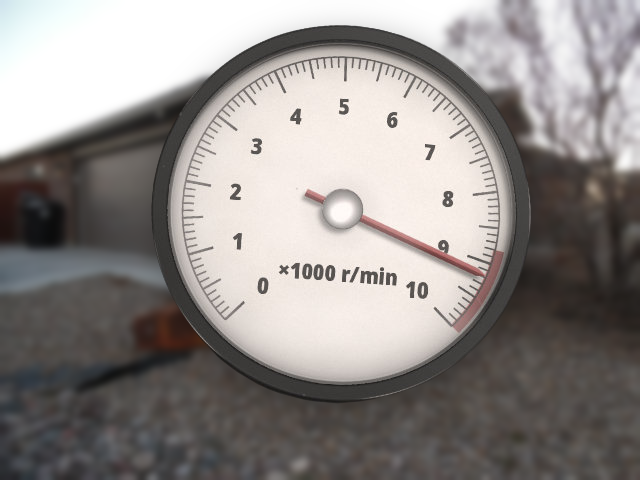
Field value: rpm 9200
